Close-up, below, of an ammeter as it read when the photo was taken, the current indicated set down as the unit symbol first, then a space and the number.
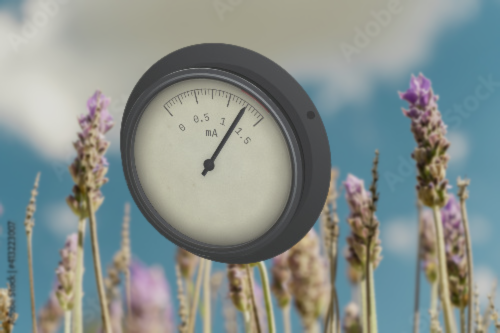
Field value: mA 1.25
